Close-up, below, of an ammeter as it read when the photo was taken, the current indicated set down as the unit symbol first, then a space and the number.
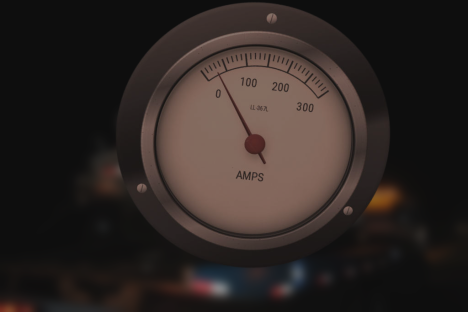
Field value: A 30
